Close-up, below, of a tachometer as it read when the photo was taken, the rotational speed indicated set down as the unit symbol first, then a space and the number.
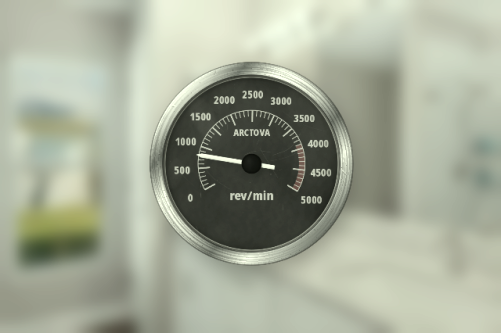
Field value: rpm 800
